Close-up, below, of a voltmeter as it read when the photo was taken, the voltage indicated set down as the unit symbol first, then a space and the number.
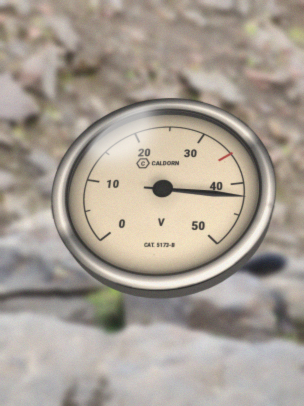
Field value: V 42.5
